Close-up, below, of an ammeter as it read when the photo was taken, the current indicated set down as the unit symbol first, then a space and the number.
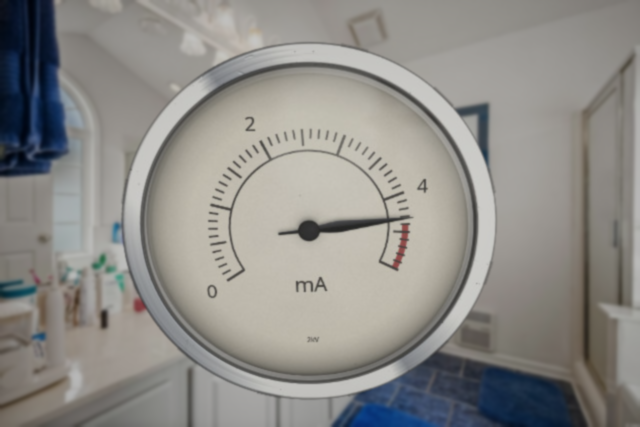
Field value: mA 4.3
